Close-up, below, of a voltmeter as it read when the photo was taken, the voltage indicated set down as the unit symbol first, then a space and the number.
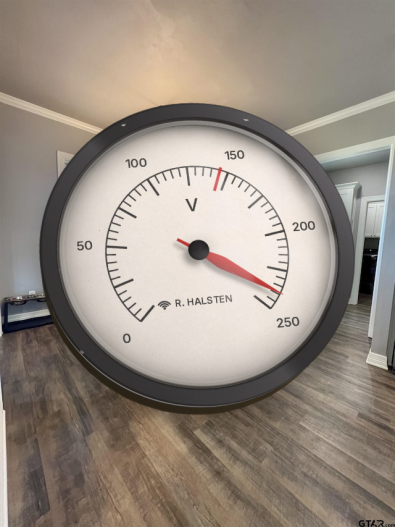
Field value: V 240
